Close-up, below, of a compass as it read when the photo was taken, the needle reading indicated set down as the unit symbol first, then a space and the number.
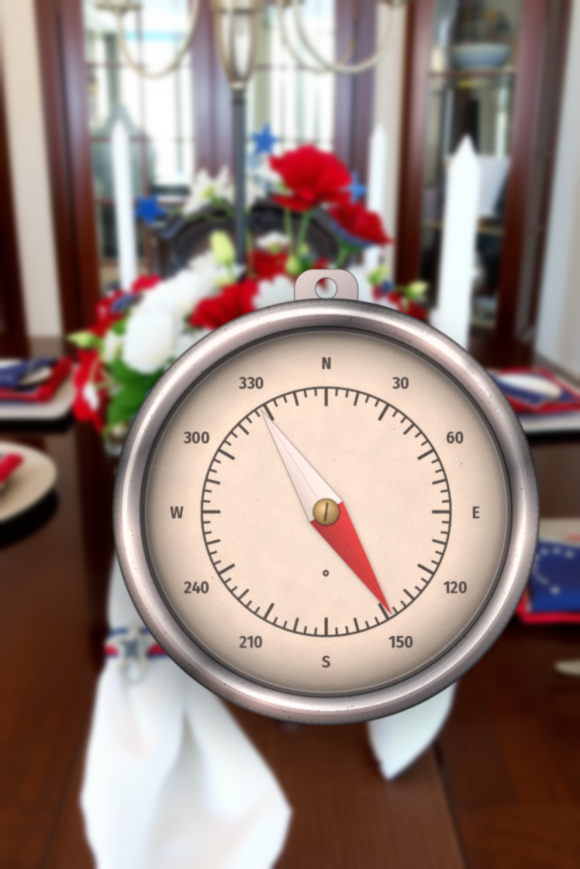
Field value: ° 147.5
